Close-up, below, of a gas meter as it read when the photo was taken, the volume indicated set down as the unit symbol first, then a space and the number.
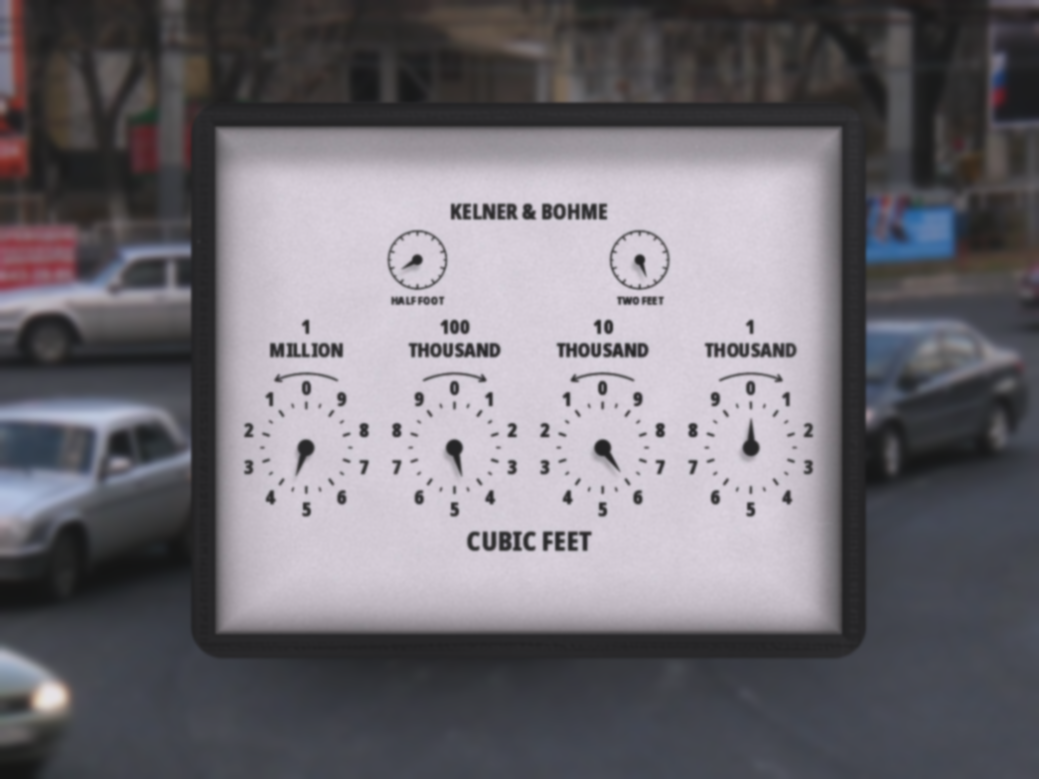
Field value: ft³ 446000
